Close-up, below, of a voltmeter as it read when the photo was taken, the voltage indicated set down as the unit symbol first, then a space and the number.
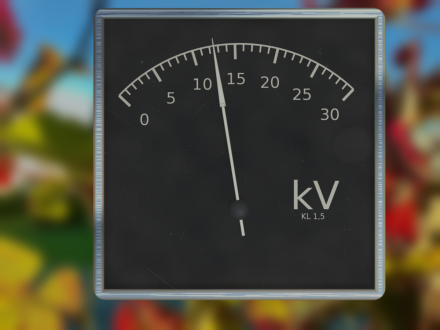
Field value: kV 12.5
